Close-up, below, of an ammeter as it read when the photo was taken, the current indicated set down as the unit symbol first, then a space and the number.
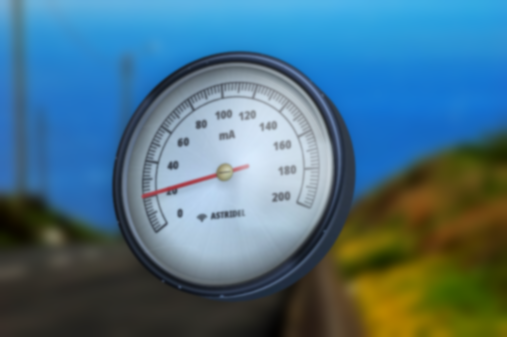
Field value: mA 20
